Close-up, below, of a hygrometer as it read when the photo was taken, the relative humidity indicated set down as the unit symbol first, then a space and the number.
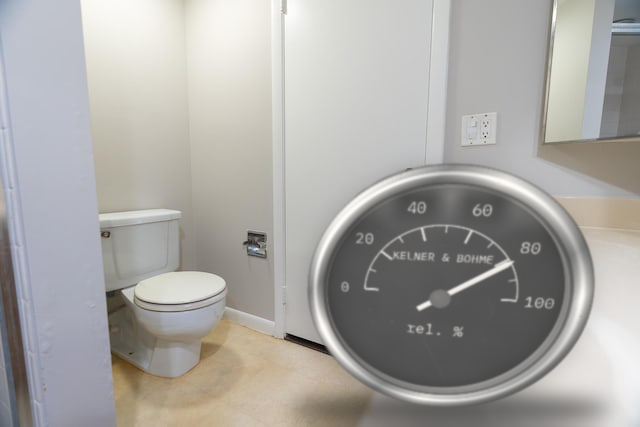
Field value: % 80
